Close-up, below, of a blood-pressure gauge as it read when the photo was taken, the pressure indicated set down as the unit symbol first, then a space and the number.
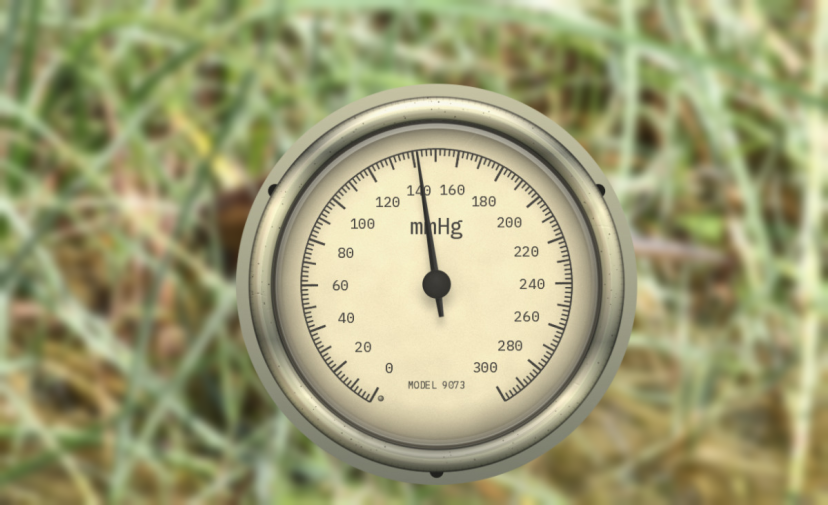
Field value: mmHg 142
